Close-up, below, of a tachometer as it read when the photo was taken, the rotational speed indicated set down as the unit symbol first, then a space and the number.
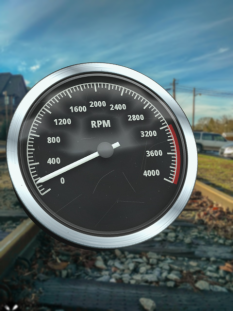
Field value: rpm 150
